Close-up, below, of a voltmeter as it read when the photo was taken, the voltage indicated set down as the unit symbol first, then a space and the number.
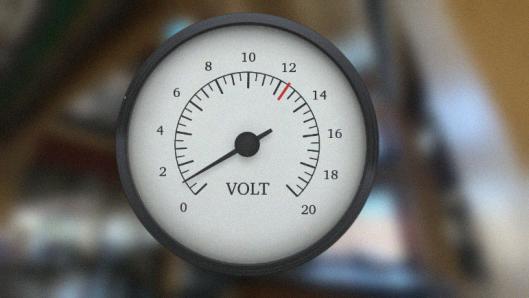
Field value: V 1
